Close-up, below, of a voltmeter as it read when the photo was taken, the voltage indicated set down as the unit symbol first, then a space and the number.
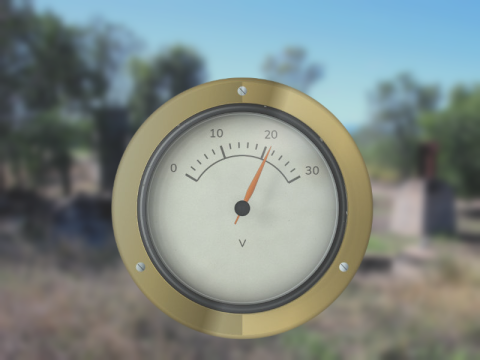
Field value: V 21
